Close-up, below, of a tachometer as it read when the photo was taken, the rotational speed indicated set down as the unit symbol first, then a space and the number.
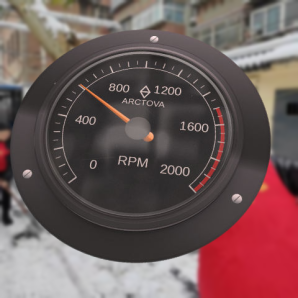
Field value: rpm 600
